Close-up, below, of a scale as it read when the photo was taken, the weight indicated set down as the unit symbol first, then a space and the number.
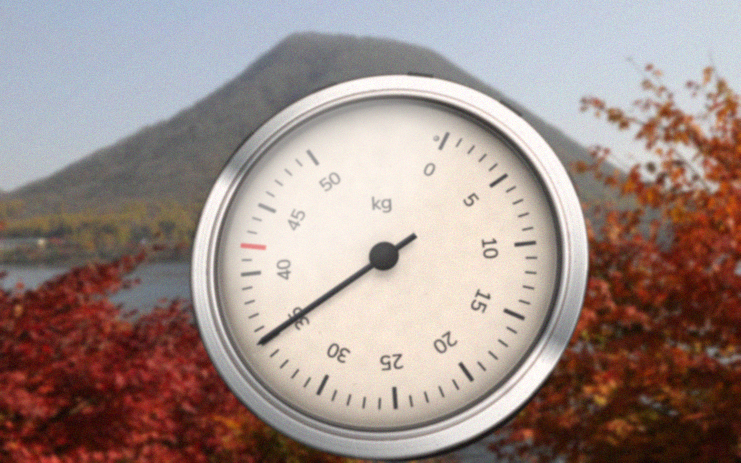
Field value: kg 35
